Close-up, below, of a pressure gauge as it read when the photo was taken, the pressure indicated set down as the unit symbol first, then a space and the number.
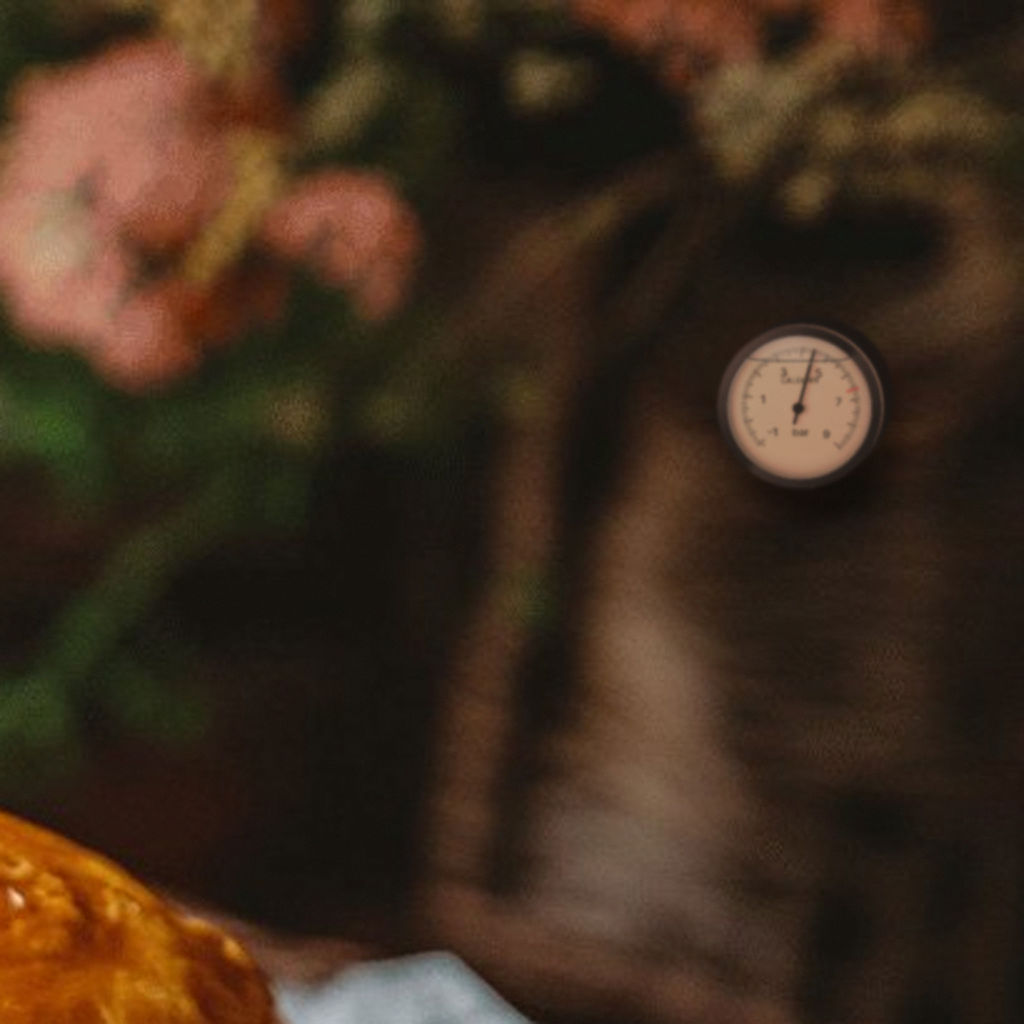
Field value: bar 4.5
